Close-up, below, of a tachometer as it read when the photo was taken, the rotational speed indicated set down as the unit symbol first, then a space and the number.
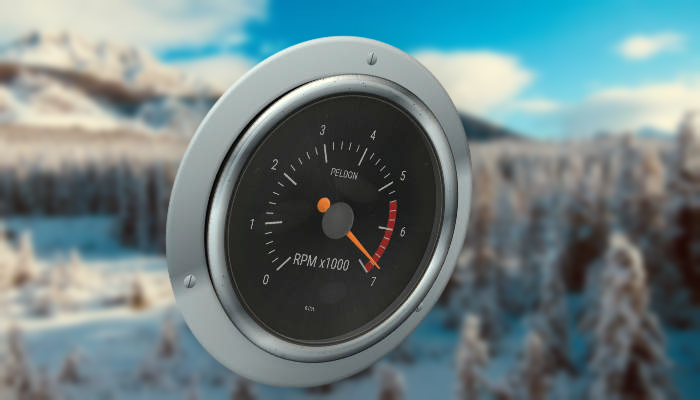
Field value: rpm 6800
